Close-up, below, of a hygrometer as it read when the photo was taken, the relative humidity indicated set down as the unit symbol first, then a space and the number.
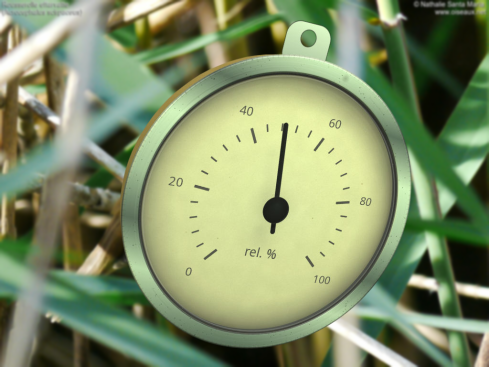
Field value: % 48
